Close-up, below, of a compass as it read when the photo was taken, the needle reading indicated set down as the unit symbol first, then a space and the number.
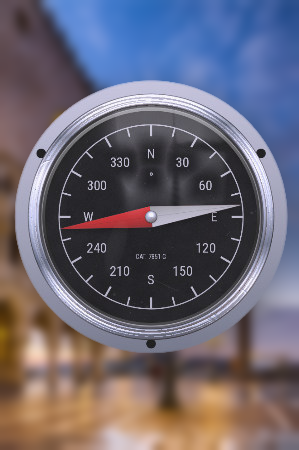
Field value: ° 262.5
